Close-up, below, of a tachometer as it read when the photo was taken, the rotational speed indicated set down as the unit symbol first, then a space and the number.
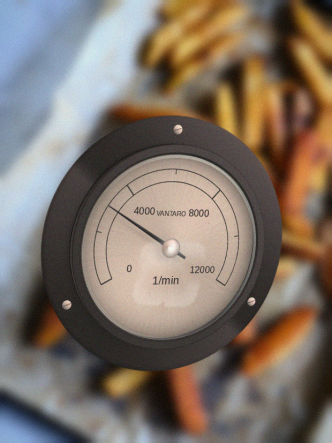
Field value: rpm 3000
